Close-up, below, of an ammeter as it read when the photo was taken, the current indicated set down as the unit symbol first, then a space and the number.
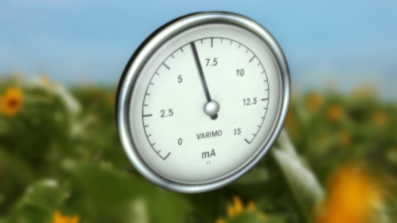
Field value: mA 6.5
